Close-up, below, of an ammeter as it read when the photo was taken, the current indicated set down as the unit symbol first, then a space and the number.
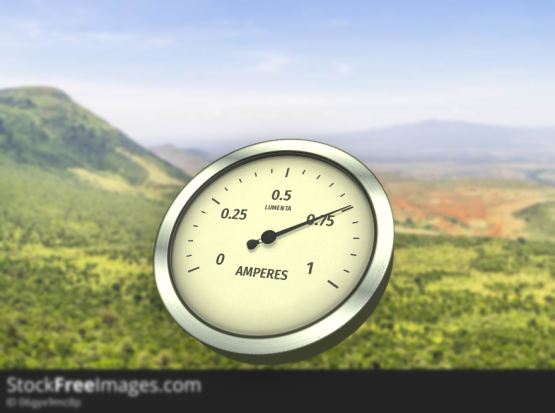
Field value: A 0.75
